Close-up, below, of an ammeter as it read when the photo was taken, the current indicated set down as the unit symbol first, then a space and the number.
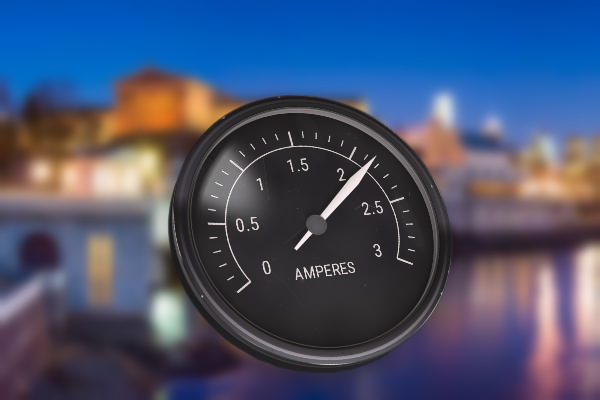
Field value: A 2.15
